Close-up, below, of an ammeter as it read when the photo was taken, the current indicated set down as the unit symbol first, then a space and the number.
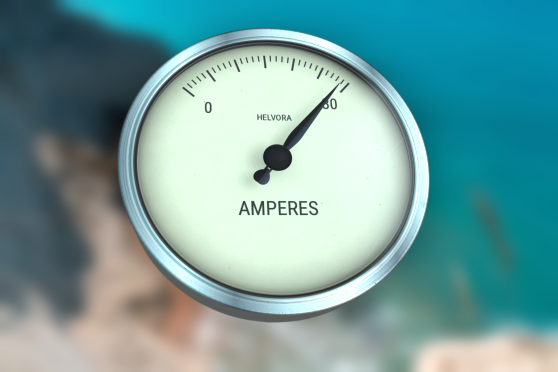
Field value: A 29
